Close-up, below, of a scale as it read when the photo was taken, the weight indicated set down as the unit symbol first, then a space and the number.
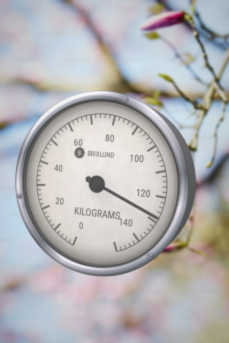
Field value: kg 128
